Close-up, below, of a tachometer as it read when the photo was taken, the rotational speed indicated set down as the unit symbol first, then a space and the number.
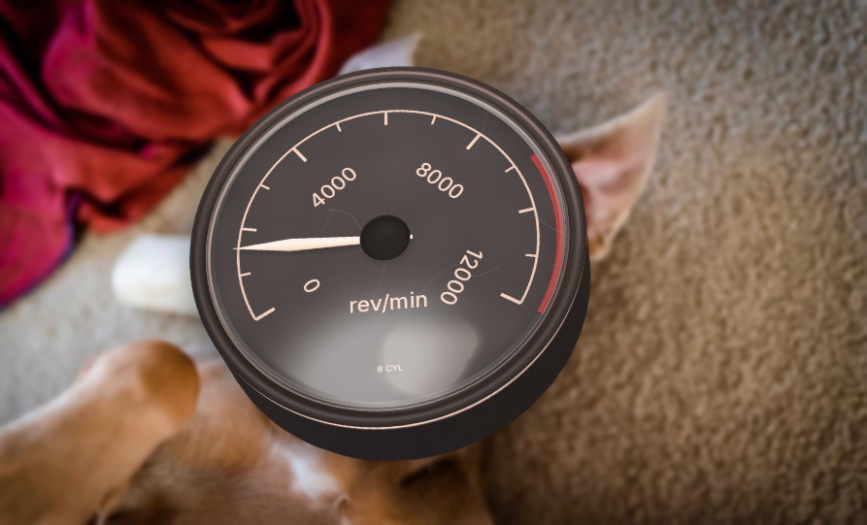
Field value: rpm 1500
